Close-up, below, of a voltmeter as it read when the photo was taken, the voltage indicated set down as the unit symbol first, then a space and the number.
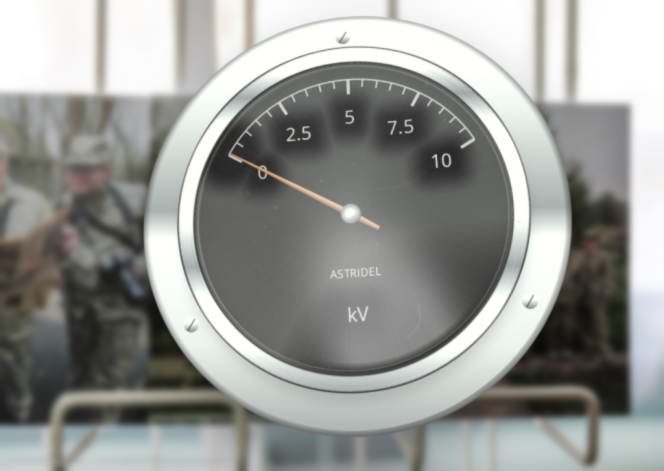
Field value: kV 0
